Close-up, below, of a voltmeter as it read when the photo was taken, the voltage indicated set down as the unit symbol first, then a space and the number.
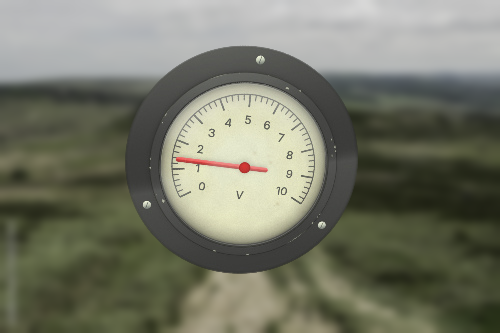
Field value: V 1.4
